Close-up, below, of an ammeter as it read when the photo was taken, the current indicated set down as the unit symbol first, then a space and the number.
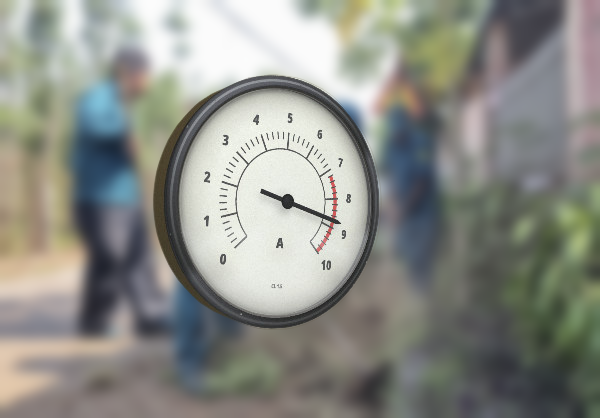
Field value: A 8.8
